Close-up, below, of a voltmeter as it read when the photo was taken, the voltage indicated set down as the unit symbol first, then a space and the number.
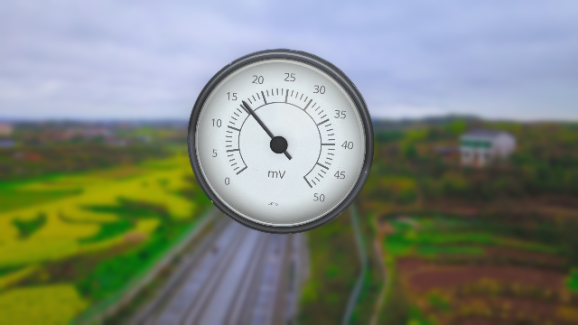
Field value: mV 16
